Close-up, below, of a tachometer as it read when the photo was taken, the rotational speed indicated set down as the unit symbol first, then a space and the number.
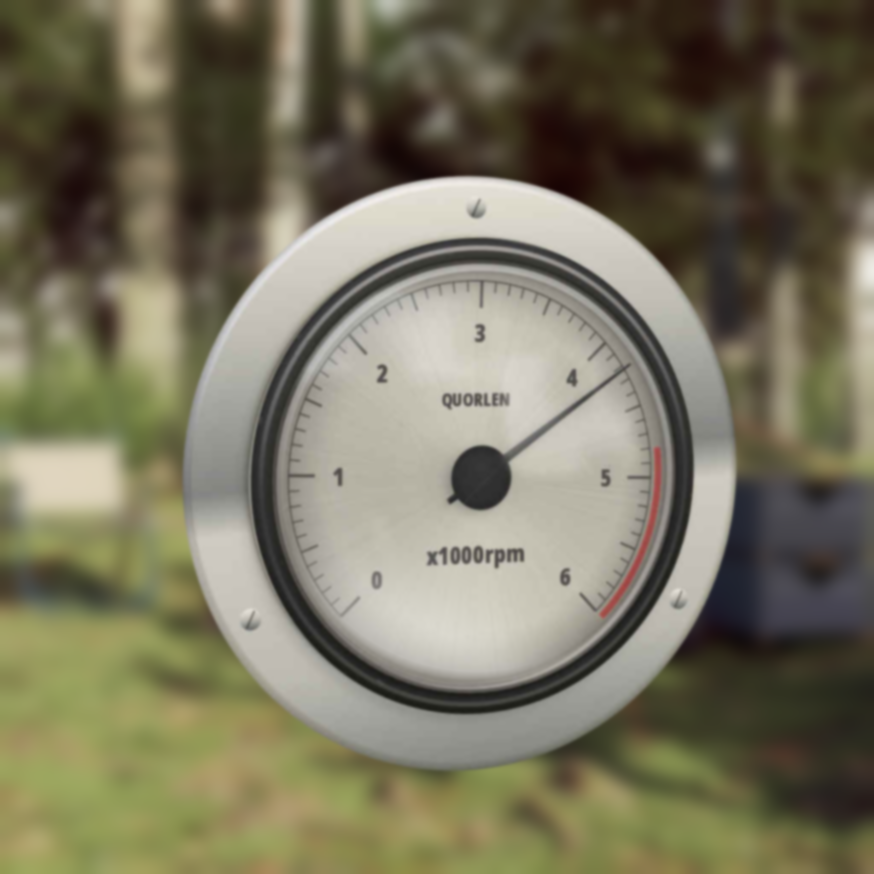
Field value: rpm 4200
